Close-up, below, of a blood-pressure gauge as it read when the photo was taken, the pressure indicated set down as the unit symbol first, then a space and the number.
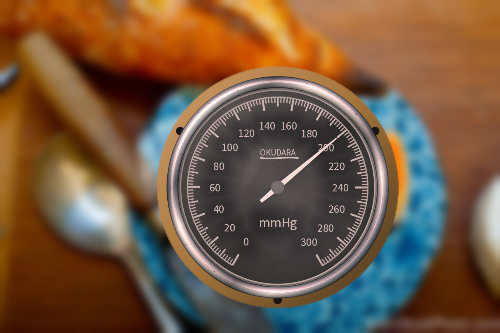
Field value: mmHg 200
